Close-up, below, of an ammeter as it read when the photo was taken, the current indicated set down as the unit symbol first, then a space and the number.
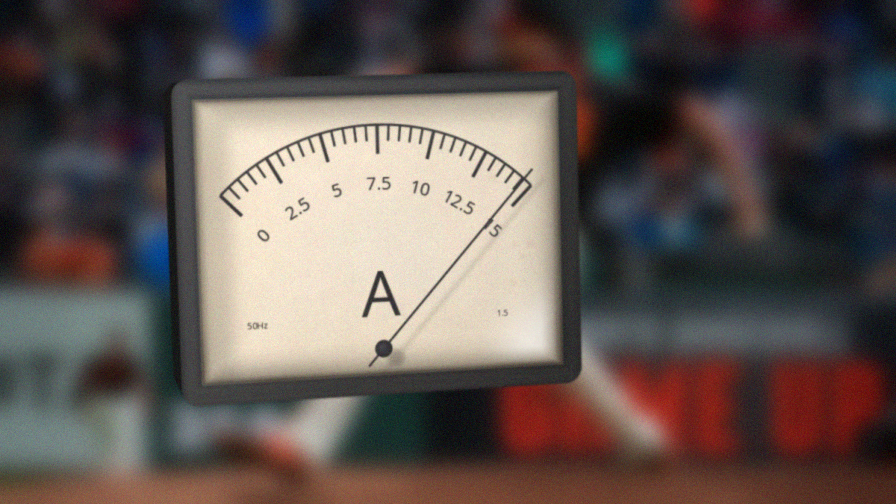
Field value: A 14.5
